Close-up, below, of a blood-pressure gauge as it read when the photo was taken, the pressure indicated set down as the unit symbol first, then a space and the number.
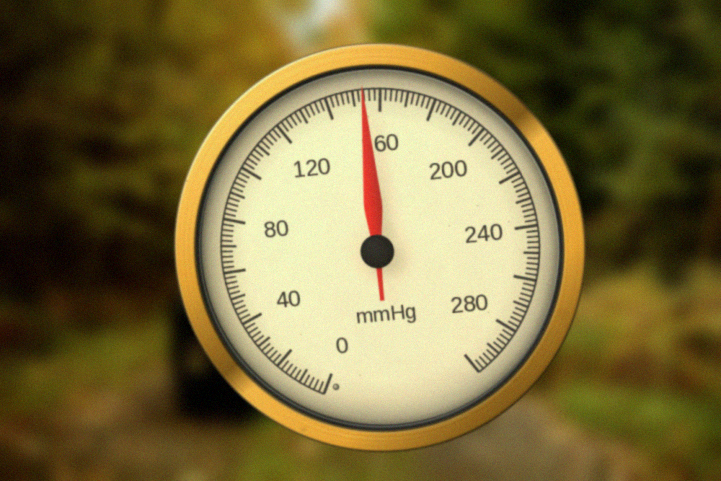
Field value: mmHg 154
